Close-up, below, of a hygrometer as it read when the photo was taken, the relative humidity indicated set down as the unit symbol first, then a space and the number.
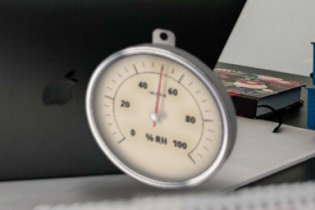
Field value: % 52
